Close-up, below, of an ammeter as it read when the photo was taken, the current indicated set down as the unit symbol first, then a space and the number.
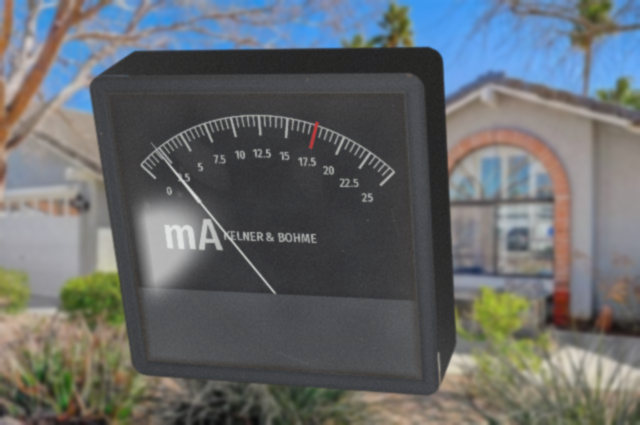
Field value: mA 2.5
